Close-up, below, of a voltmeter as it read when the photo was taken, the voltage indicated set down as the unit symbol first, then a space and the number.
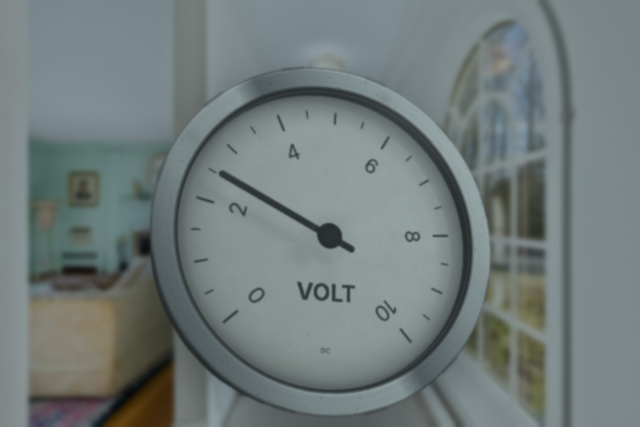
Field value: V 2.5
